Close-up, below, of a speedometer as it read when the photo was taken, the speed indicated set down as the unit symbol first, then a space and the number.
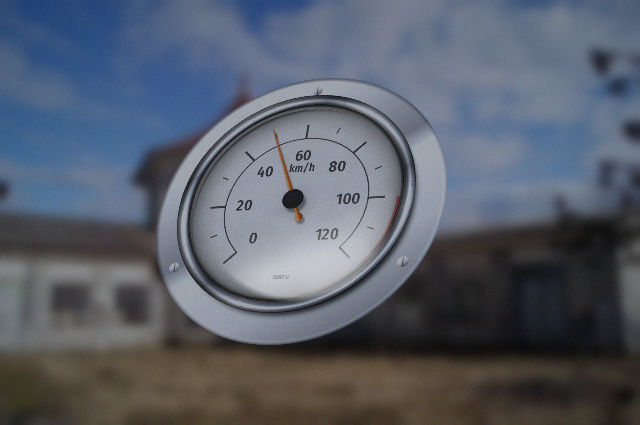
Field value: km/h 50
